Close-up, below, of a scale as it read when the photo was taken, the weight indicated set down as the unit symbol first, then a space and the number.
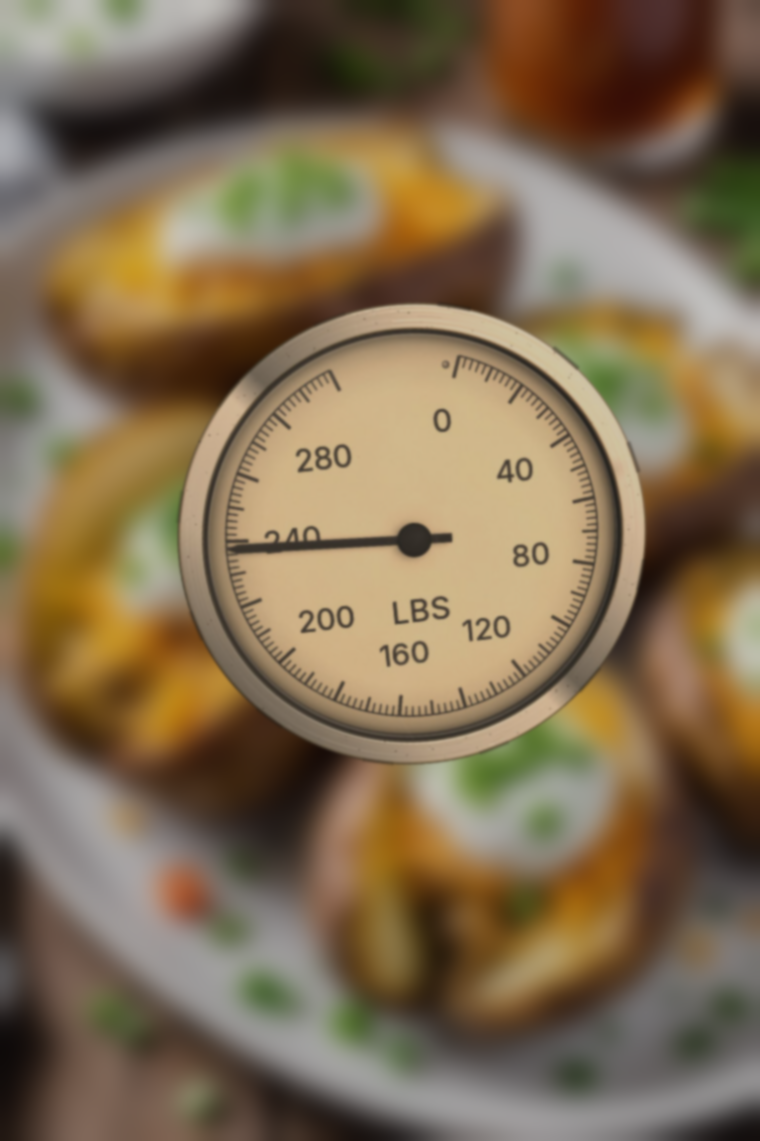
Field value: lb 238
